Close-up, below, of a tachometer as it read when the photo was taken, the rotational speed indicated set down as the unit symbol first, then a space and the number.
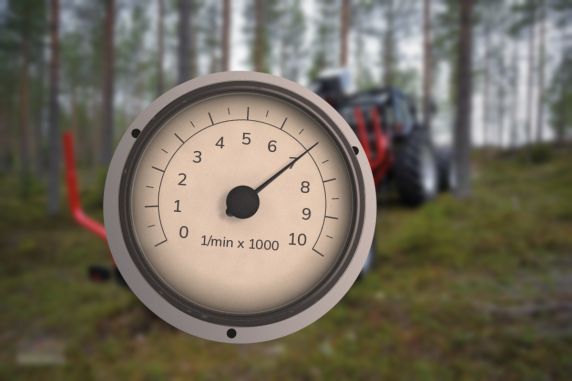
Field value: rpm 7000
